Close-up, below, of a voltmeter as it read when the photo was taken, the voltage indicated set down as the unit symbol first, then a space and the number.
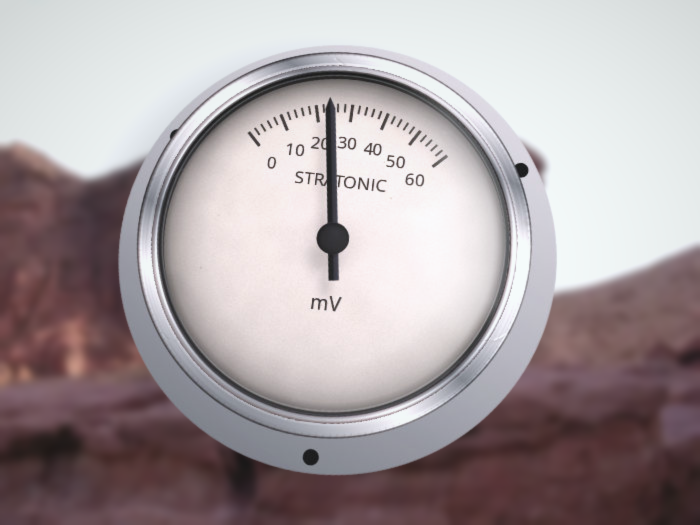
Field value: mV 24
